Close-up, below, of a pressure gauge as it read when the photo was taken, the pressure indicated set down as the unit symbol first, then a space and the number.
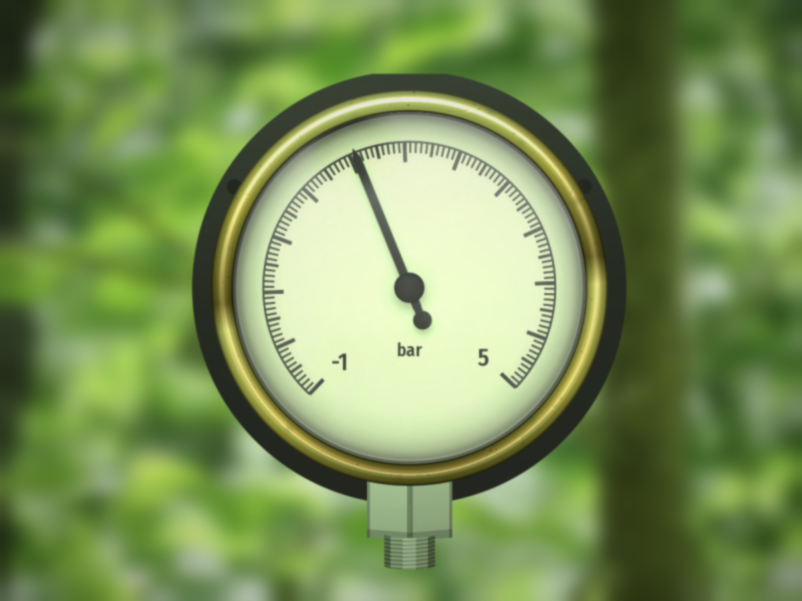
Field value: bar 1.55
